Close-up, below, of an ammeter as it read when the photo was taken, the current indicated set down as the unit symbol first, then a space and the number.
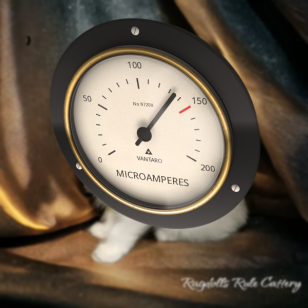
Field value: µA 135
